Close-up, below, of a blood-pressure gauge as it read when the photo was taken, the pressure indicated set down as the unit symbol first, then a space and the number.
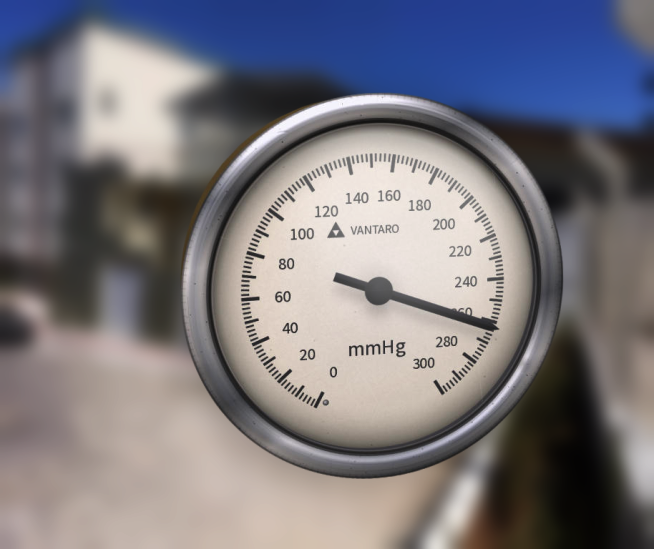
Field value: mmHg 262
